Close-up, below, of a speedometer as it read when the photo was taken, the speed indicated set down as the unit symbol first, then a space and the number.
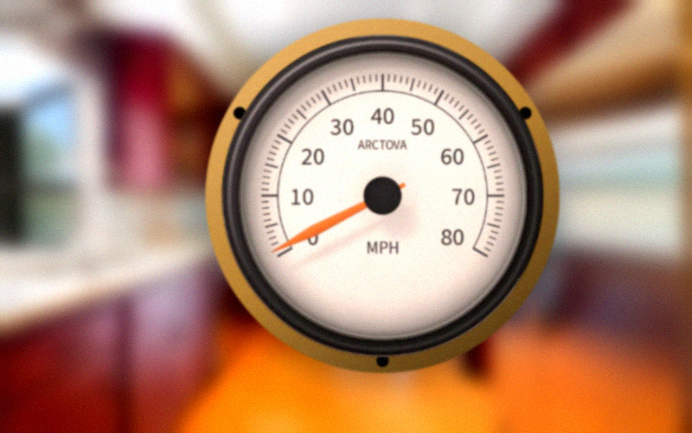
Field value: mph 1
